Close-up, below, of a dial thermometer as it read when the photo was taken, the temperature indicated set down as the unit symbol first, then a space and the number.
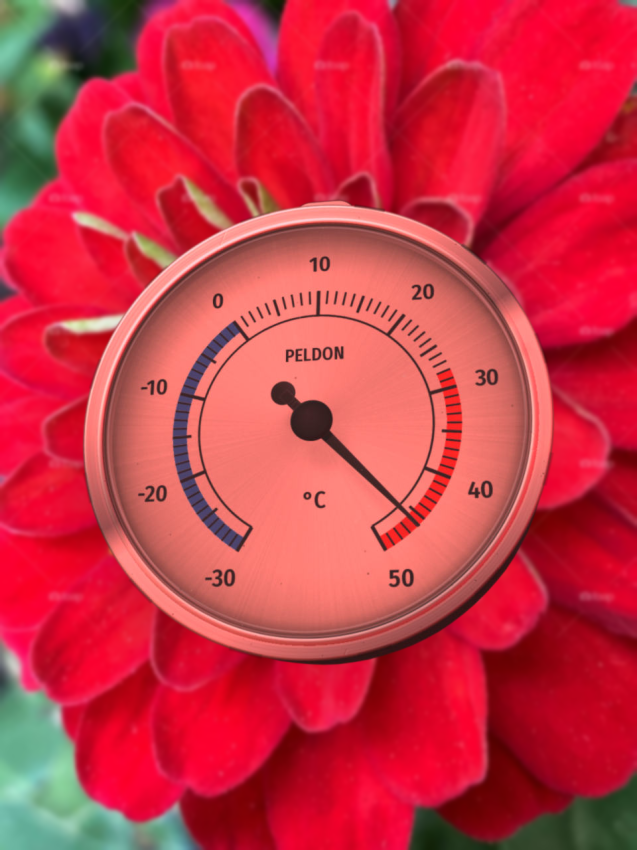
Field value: °C 46
